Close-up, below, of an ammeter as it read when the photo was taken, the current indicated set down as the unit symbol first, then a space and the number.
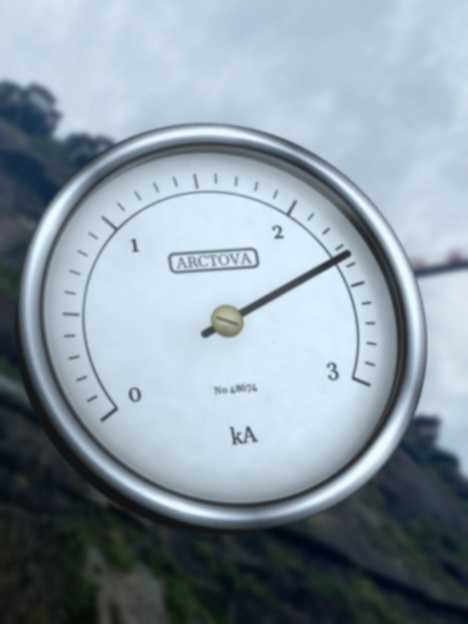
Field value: kA 2.35
